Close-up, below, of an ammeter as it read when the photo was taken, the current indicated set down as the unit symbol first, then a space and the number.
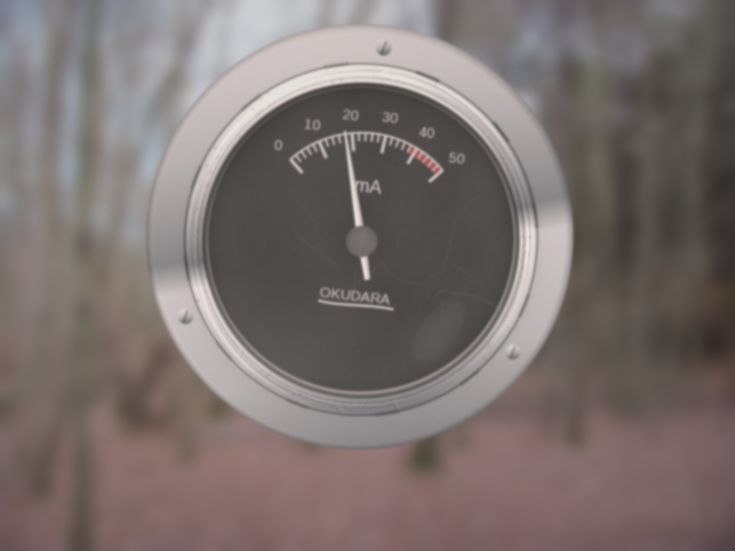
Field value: mA 18
